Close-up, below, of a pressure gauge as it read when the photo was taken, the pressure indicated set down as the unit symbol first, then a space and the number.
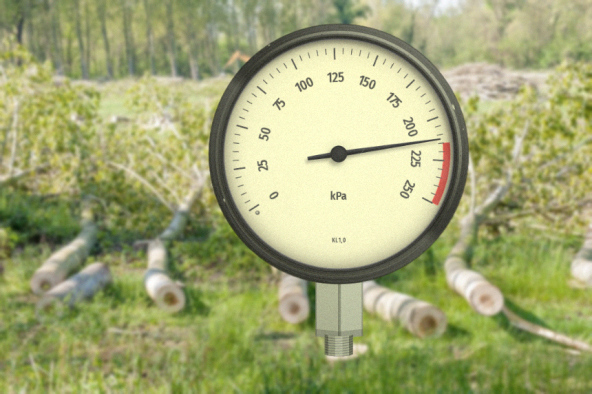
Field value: kPa 212.5
